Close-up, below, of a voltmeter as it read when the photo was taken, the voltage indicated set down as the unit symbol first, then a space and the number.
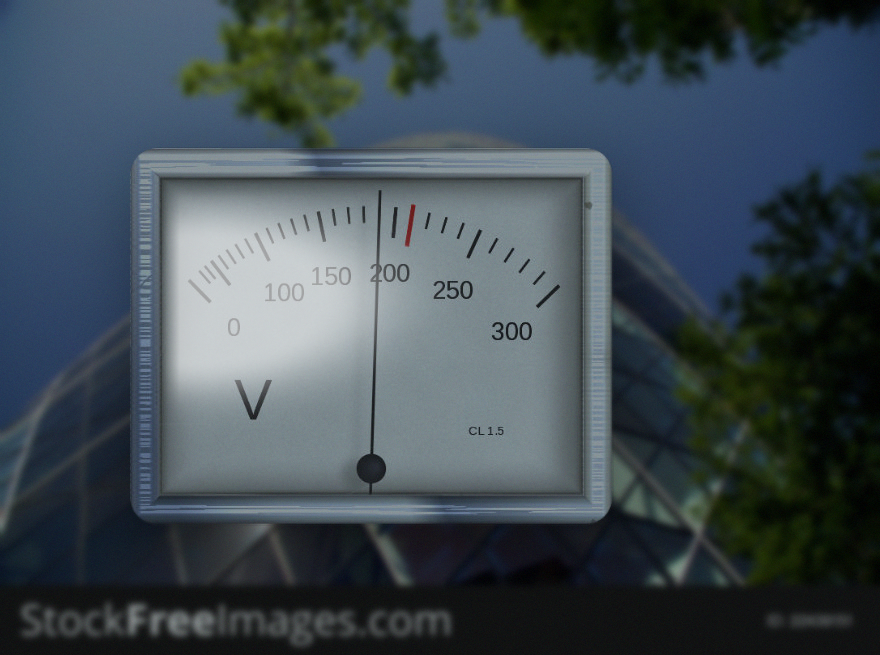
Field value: V 190
